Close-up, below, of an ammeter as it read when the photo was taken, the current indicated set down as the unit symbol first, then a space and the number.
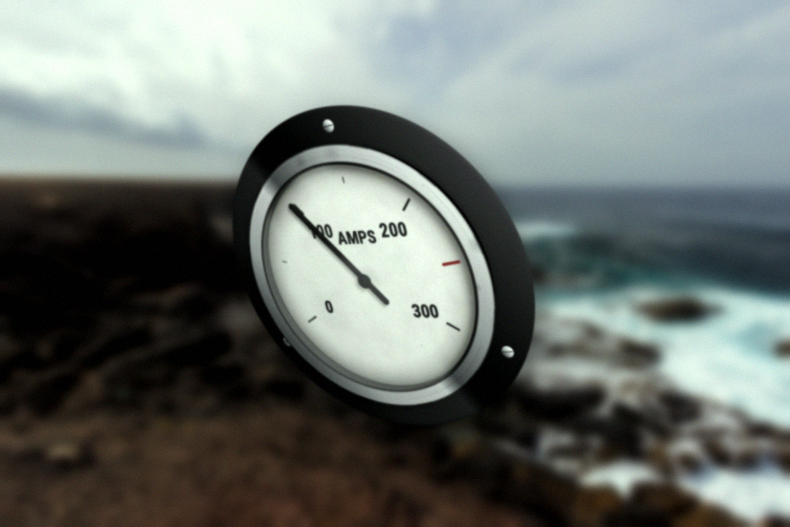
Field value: A 100
